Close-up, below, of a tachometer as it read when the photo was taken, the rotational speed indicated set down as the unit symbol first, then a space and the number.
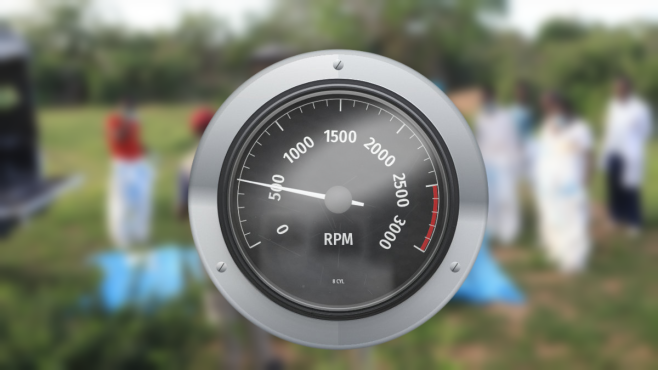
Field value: rpm 500
